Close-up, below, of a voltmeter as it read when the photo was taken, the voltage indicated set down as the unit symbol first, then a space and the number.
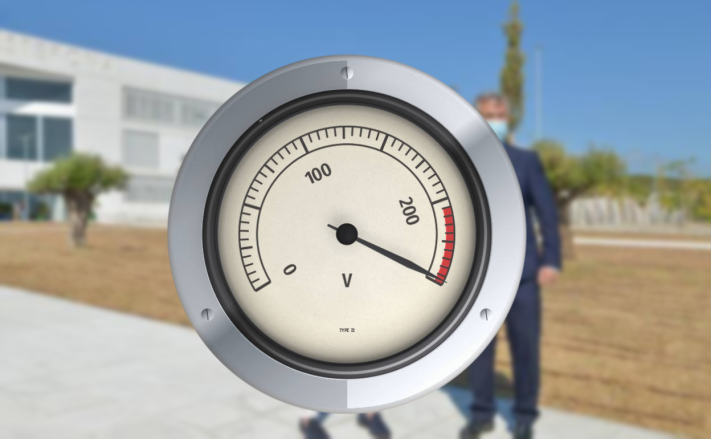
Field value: V 247.5
